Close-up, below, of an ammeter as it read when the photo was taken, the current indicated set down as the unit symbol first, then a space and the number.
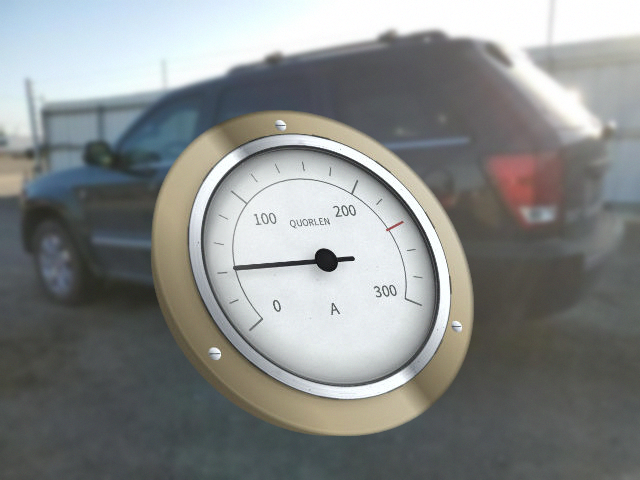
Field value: A 40
